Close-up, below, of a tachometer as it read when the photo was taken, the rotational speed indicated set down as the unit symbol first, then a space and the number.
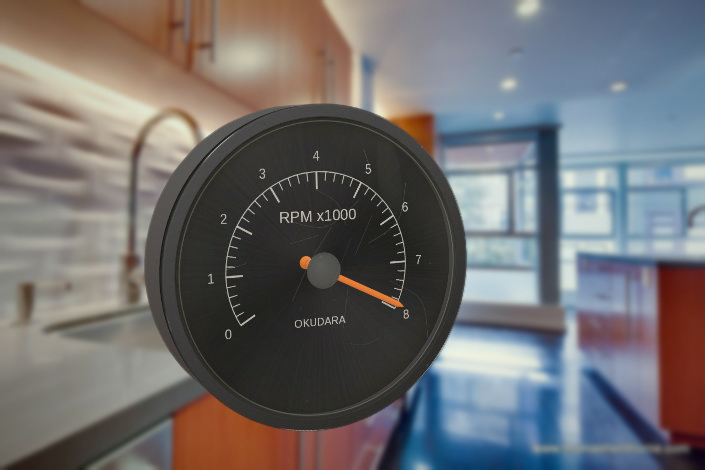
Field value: rpm 7900
